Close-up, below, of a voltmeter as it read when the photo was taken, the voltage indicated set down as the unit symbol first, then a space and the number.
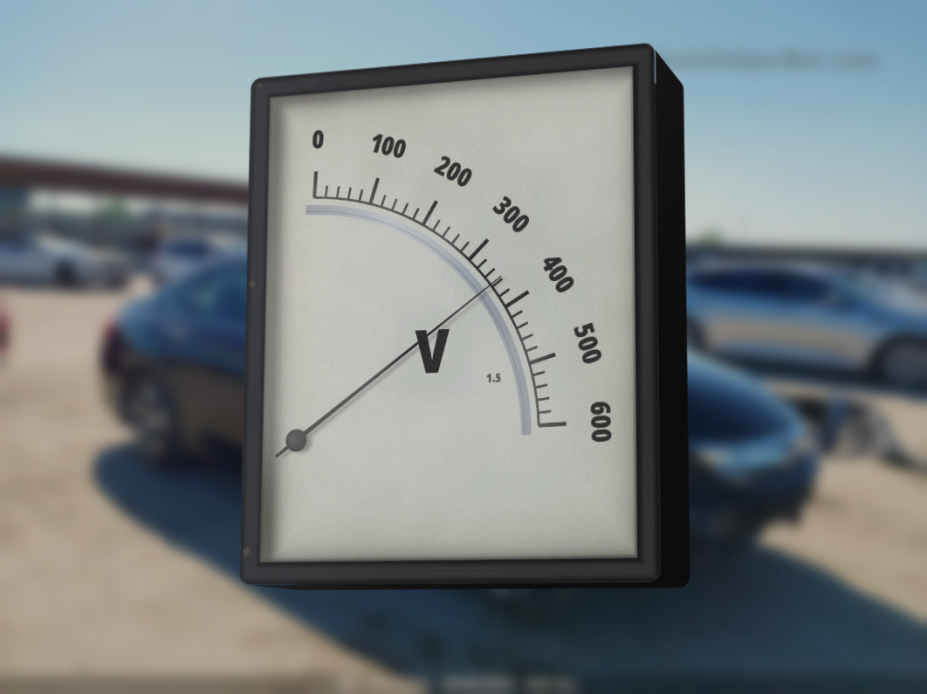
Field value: V 360
